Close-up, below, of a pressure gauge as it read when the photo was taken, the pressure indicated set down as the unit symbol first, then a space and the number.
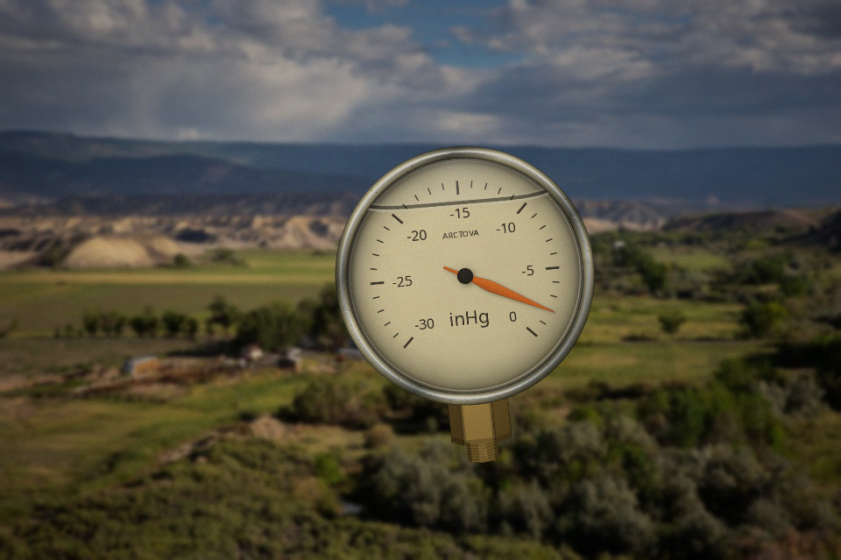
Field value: inHg -2
